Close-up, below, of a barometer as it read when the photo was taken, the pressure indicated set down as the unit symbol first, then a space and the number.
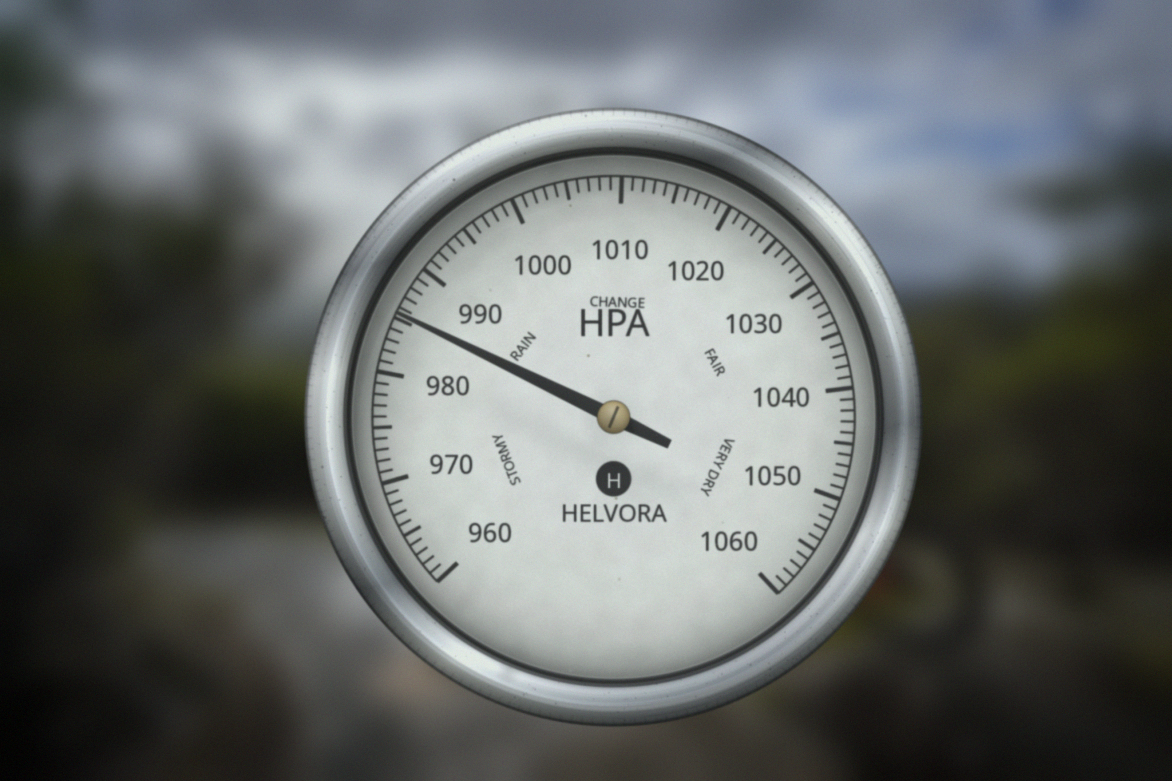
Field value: hPa 985.5
